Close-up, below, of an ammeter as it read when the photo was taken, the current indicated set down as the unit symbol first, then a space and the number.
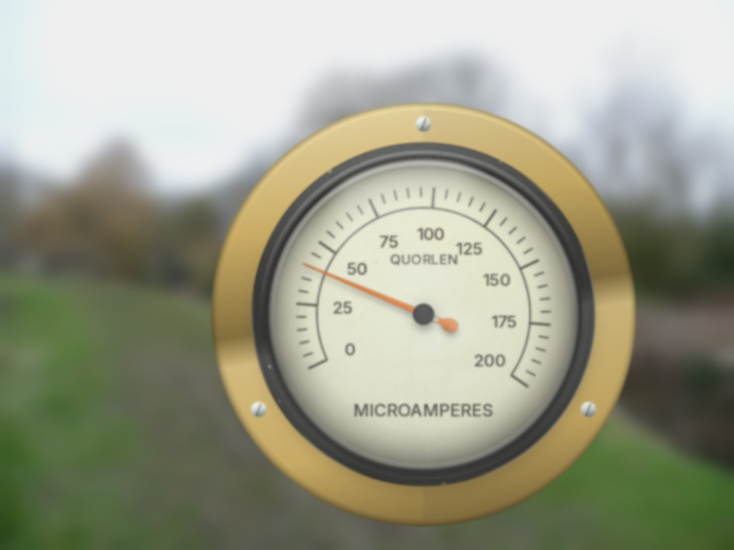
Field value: µA 40
